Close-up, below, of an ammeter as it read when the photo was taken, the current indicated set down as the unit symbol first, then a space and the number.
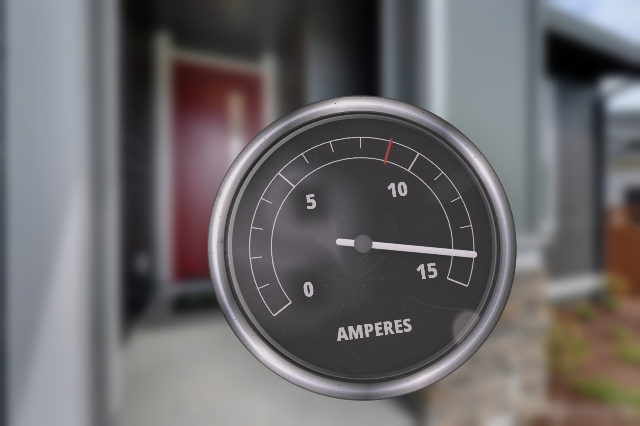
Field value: A 14
